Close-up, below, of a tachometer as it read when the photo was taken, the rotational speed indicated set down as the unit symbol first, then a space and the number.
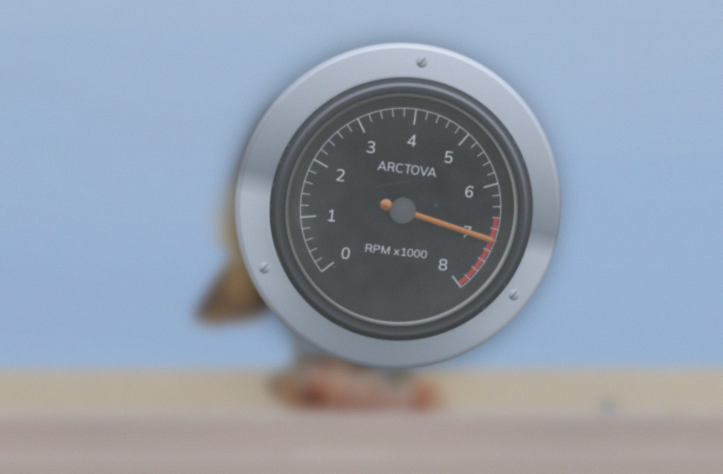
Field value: rpm 7000
